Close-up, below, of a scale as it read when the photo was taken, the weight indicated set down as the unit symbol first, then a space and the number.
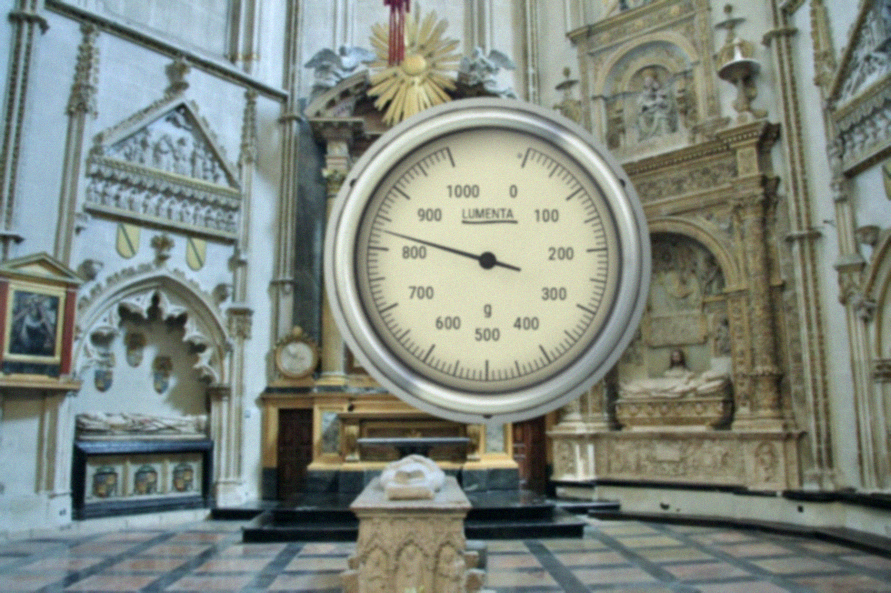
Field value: g 830
